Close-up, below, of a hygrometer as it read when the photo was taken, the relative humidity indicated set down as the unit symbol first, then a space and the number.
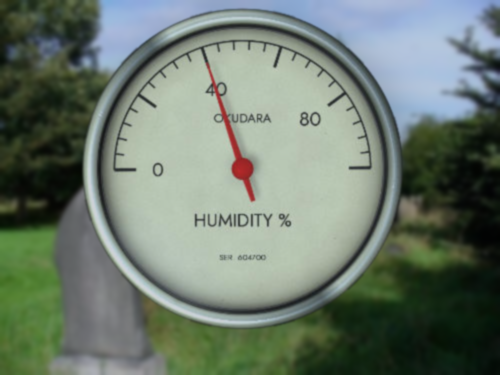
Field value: % 40
